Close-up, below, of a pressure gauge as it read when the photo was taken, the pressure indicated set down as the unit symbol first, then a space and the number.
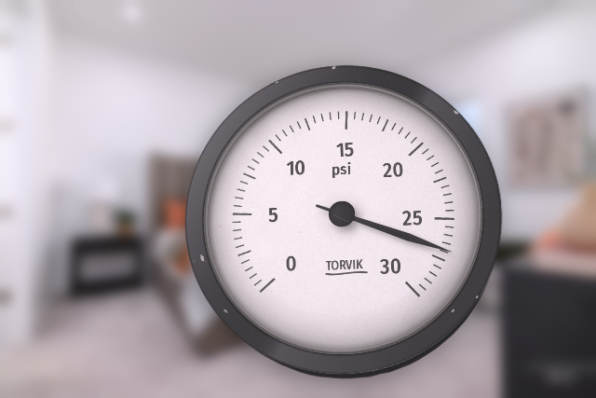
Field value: psi 27
